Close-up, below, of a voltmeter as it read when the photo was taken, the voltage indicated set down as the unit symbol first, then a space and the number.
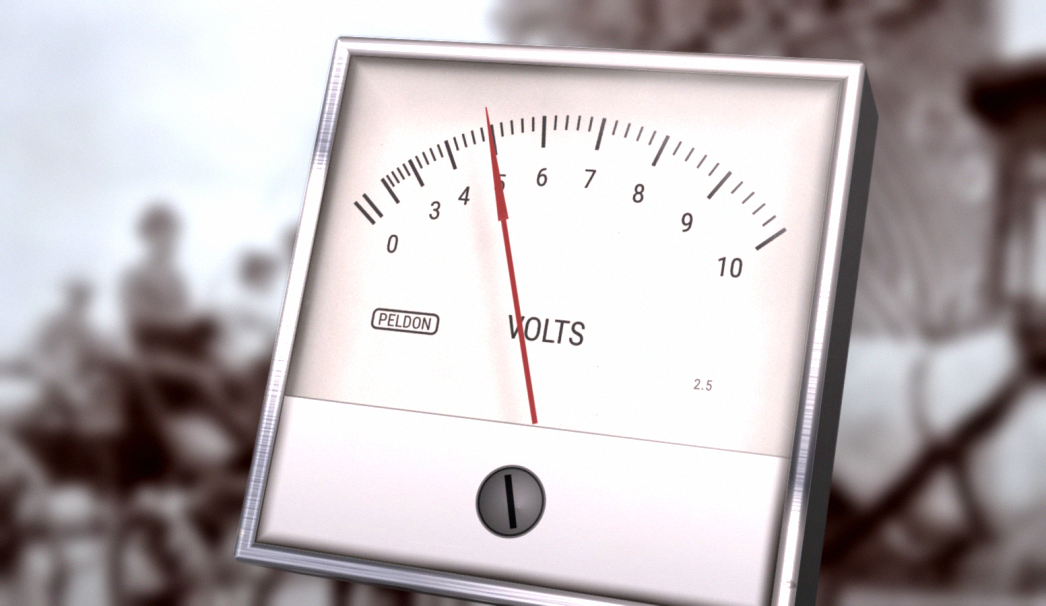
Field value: V 5
